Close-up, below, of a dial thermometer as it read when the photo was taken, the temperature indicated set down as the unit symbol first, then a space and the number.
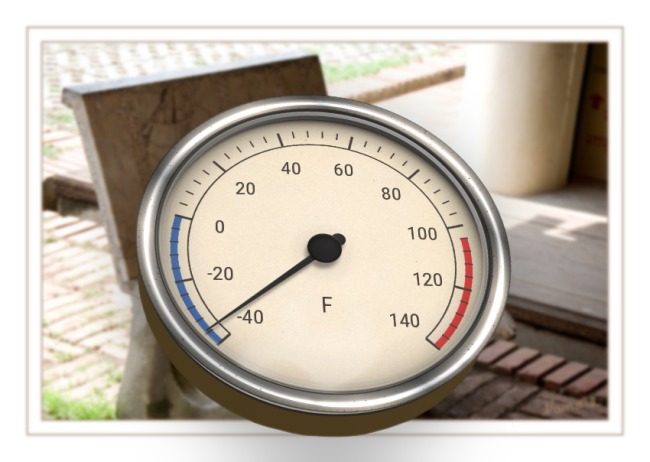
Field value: °F -36
